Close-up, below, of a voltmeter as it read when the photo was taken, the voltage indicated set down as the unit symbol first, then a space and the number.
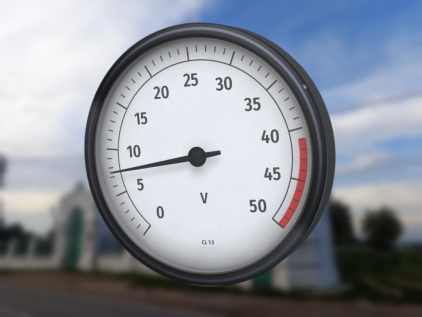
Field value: V 7.5
